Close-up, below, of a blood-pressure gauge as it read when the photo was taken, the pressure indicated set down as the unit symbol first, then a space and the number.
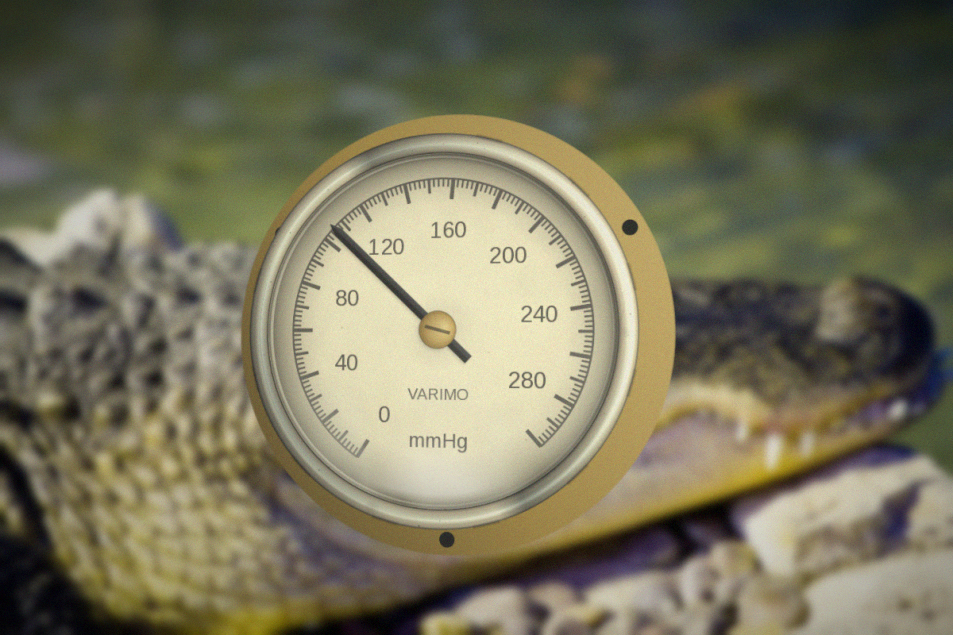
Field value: mmHg 106
